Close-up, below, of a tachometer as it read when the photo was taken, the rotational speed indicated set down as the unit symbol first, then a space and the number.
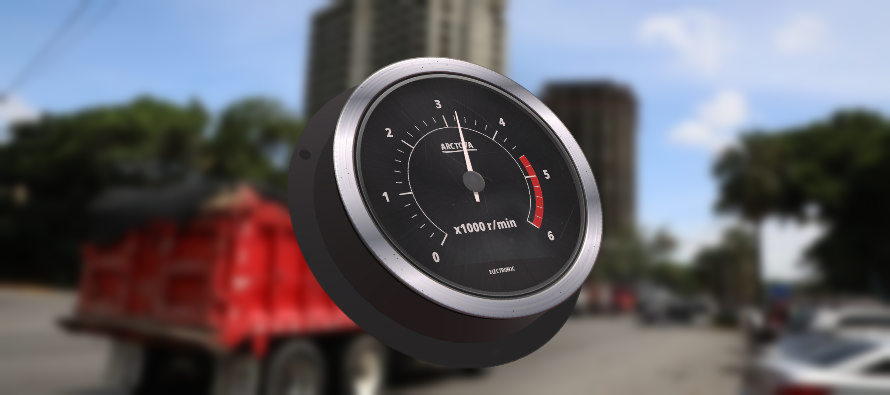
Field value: rpm 3200
